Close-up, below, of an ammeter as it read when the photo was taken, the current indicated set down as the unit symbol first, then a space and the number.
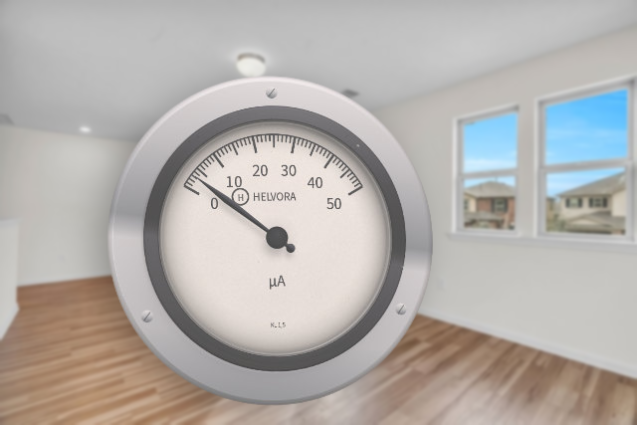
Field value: µA 3
